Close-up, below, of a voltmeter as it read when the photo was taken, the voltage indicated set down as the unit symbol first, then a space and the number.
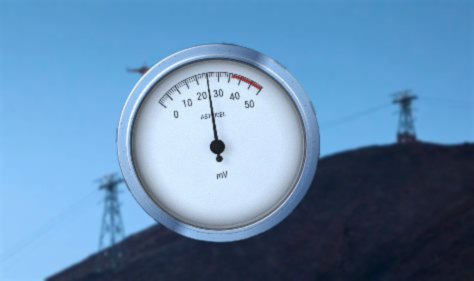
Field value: mV 25
